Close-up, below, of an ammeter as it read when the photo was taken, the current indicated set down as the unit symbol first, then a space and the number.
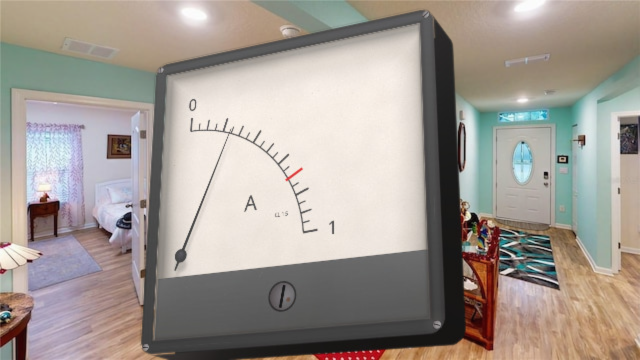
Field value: A 0.25
